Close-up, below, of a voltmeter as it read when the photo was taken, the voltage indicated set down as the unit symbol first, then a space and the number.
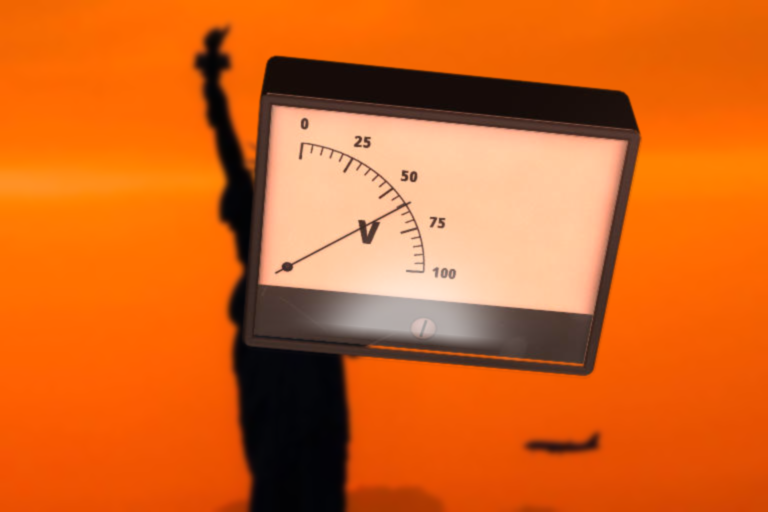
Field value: V 60
